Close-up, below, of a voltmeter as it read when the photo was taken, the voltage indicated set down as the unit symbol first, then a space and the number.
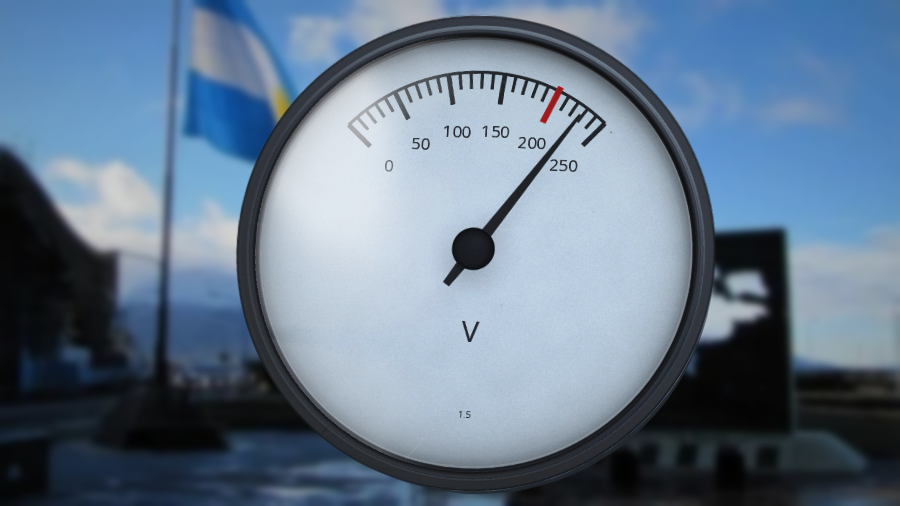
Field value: V 230
